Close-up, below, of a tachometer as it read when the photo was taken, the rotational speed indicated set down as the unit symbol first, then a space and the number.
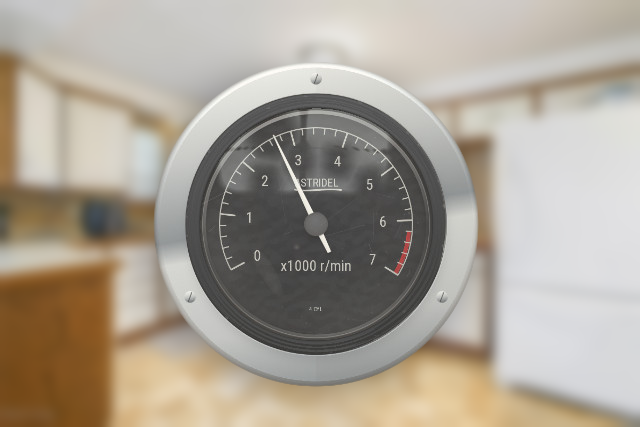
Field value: rpm 2700
